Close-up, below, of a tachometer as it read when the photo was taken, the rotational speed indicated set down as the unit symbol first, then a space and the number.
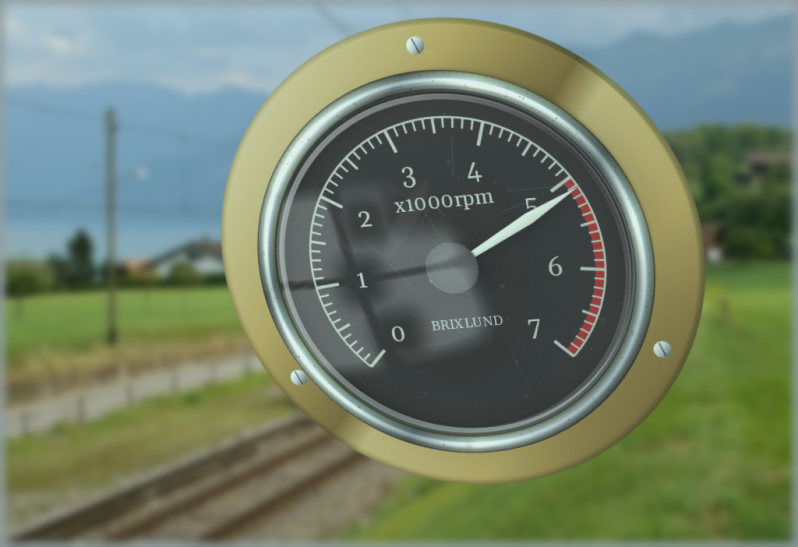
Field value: rpm 5100
